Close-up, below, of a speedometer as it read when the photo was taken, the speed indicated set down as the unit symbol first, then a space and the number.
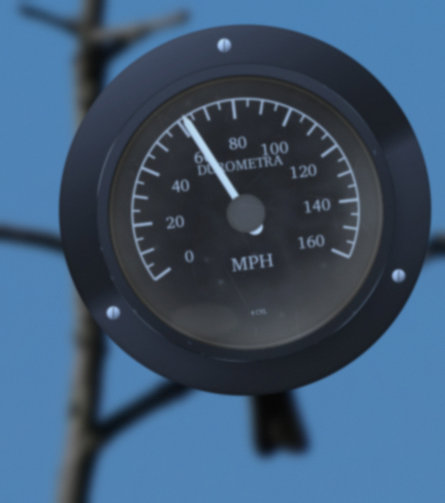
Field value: mph 62.5
